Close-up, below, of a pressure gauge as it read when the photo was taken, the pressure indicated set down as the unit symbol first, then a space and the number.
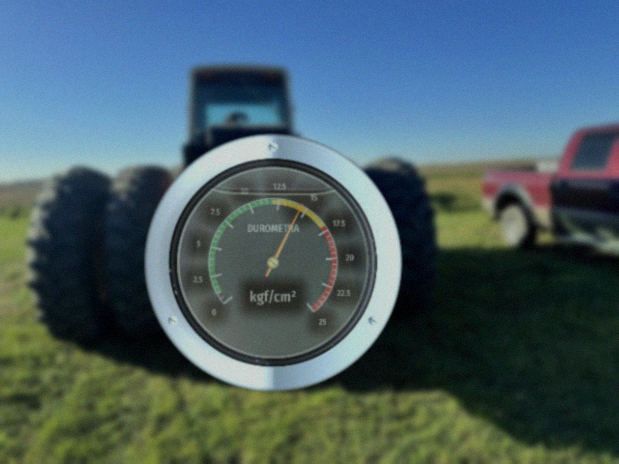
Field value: kg/cm² 14.5
